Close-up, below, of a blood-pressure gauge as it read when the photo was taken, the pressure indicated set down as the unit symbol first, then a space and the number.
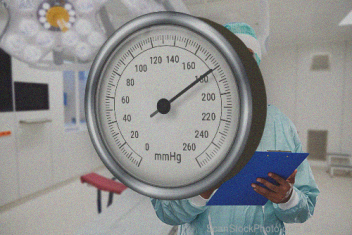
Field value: mmHg 180
